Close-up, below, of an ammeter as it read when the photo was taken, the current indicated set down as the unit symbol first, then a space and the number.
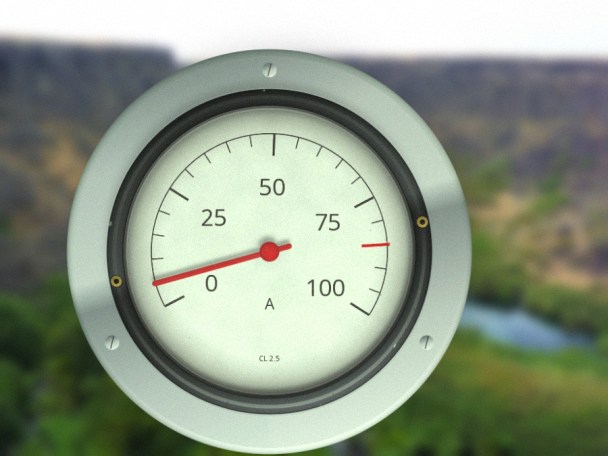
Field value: A 5
